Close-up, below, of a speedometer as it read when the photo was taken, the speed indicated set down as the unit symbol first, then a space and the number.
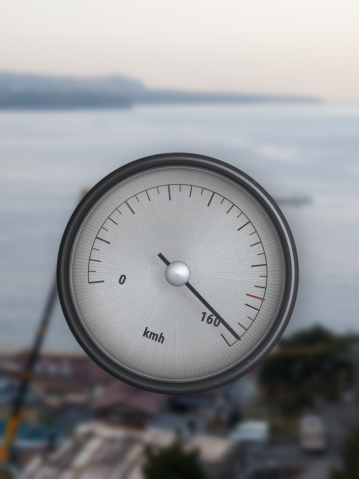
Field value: km/h 155
